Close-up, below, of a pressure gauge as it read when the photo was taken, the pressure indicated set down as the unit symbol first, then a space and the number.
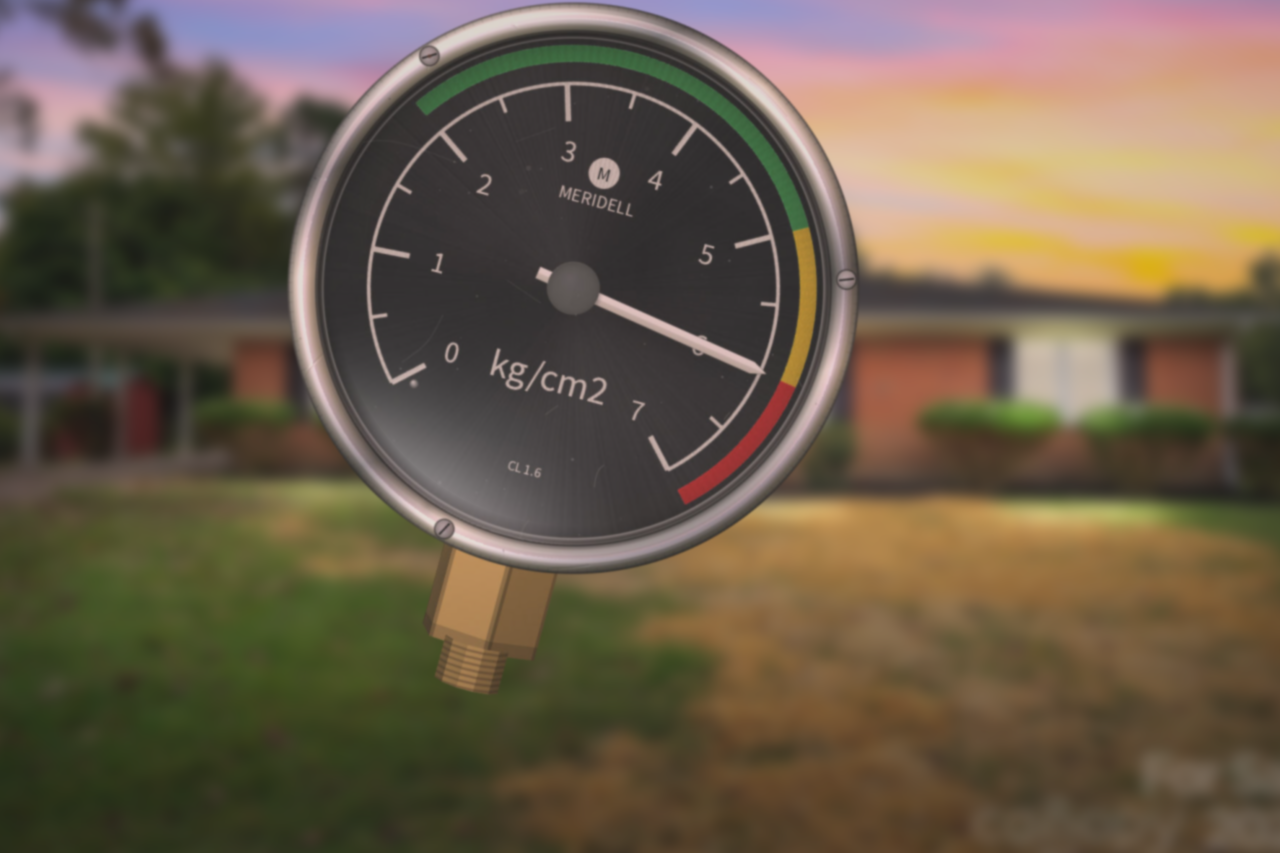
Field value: kg/cm² 6
